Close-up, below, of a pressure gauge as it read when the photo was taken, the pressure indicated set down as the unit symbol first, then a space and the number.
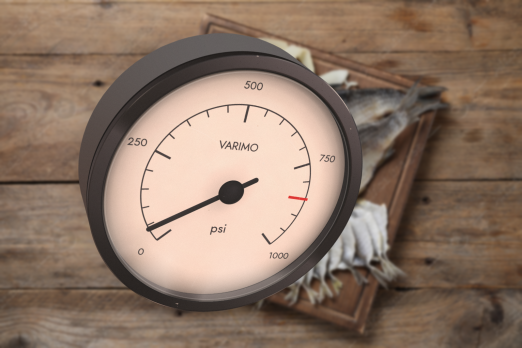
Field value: psi 50
